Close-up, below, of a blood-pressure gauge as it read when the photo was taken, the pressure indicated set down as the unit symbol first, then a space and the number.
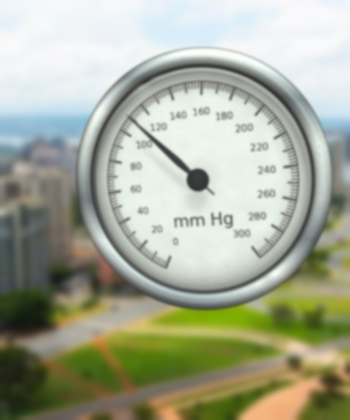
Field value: mmHg 110
